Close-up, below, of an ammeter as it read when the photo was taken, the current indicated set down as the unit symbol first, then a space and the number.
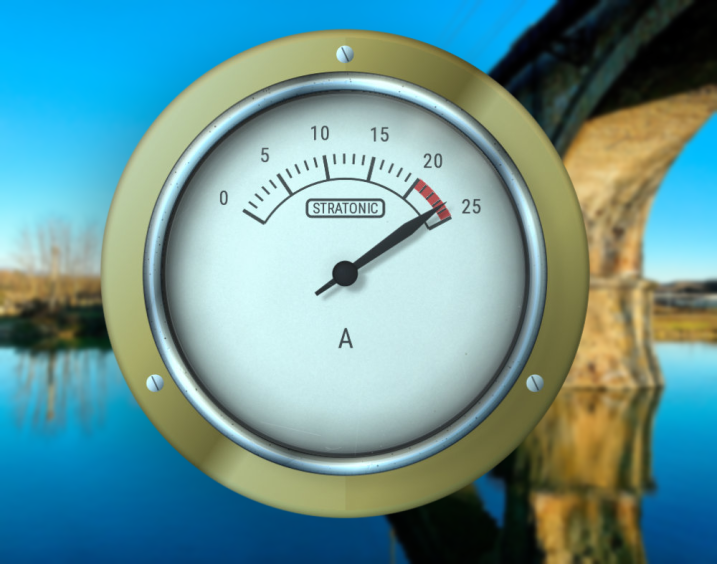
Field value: A 23.5
